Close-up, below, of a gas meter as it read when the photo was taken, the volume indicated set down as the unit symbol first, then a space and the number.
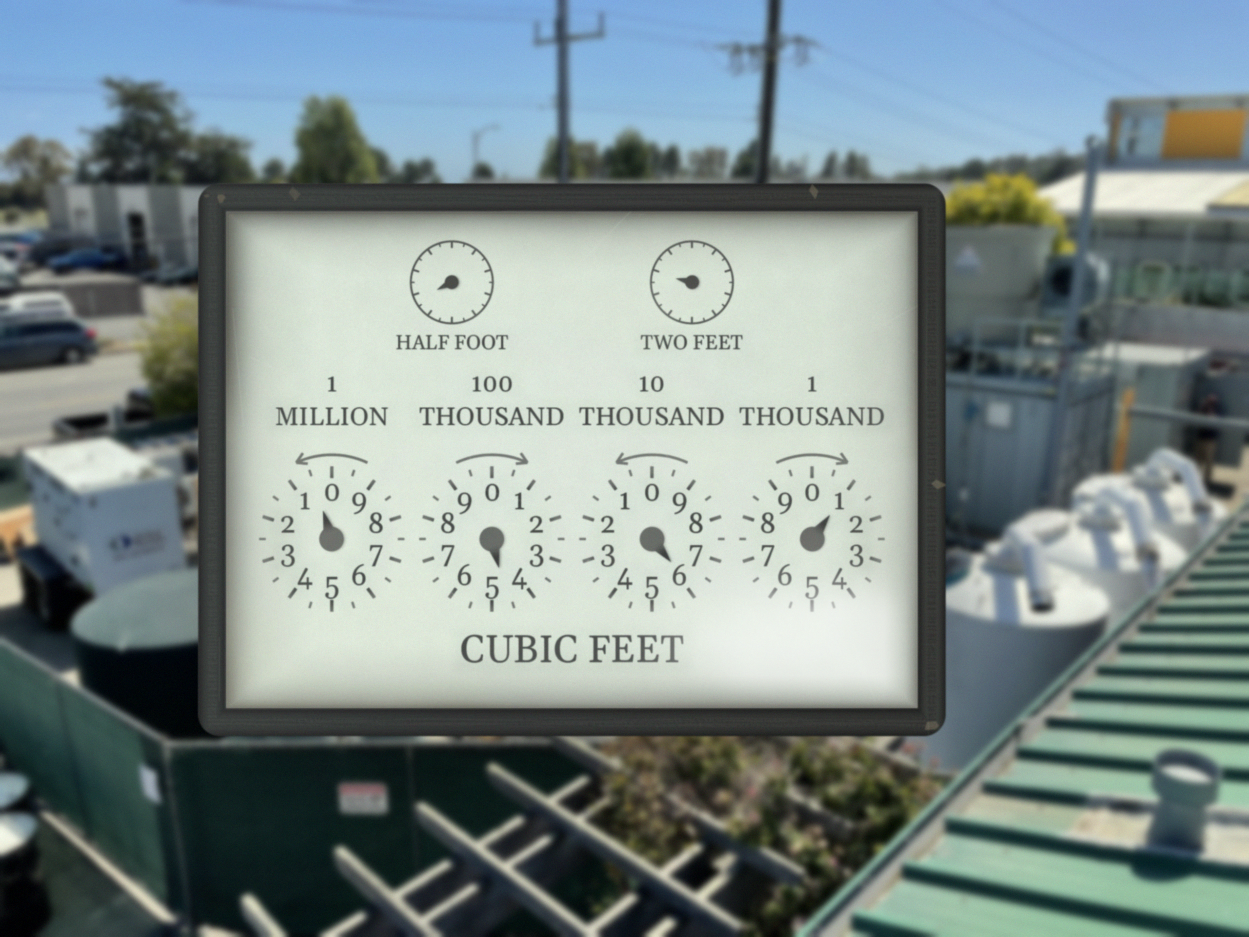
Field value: ft³ 46100
